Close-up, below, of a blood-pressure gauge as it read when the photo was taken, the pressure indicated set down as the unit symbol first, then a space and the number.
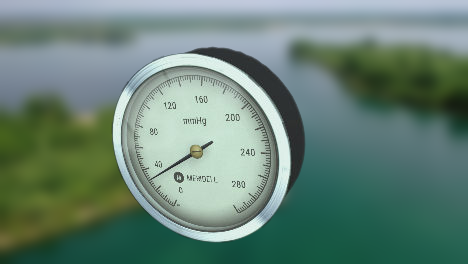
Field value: mmHg 30
